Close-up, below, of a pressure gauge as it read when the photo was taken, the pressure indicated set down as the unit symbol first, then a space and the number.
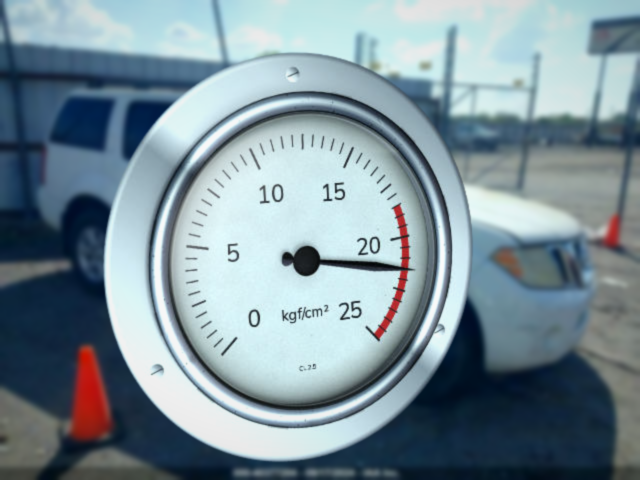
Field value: kg/cm² 21.5
